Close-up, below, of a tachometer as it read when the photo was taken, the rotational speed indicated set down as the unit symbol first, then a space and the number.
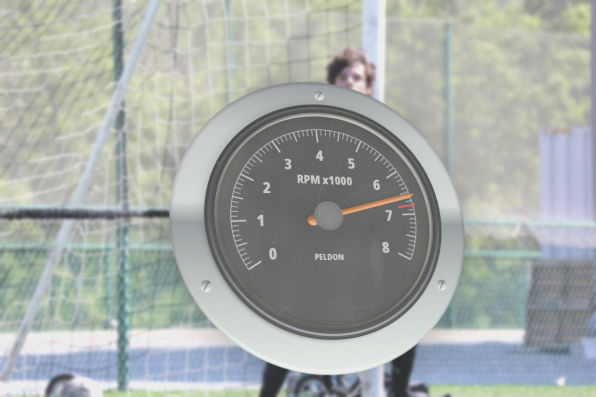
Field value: rpm 6600
